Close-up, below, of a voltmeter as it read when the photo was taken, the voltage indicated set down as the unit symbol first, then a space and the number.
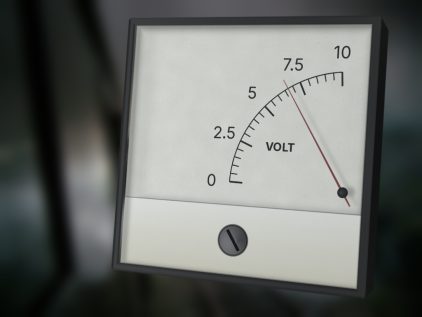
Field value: V 6.75
